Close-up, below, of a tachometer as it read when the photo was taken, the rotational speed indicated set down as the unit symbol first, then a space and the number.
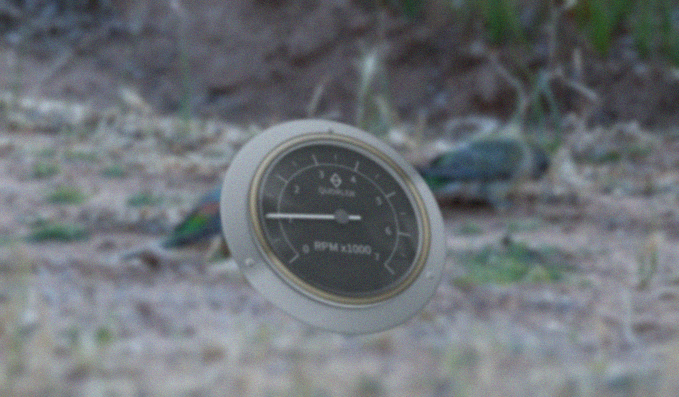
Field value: rpm 1000
